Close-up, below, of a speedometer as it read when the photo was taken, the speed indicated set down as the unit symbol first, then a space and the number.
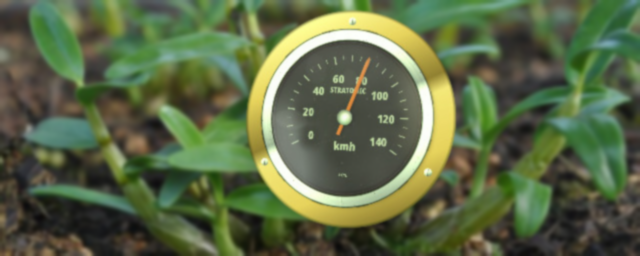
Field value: km/h 80
